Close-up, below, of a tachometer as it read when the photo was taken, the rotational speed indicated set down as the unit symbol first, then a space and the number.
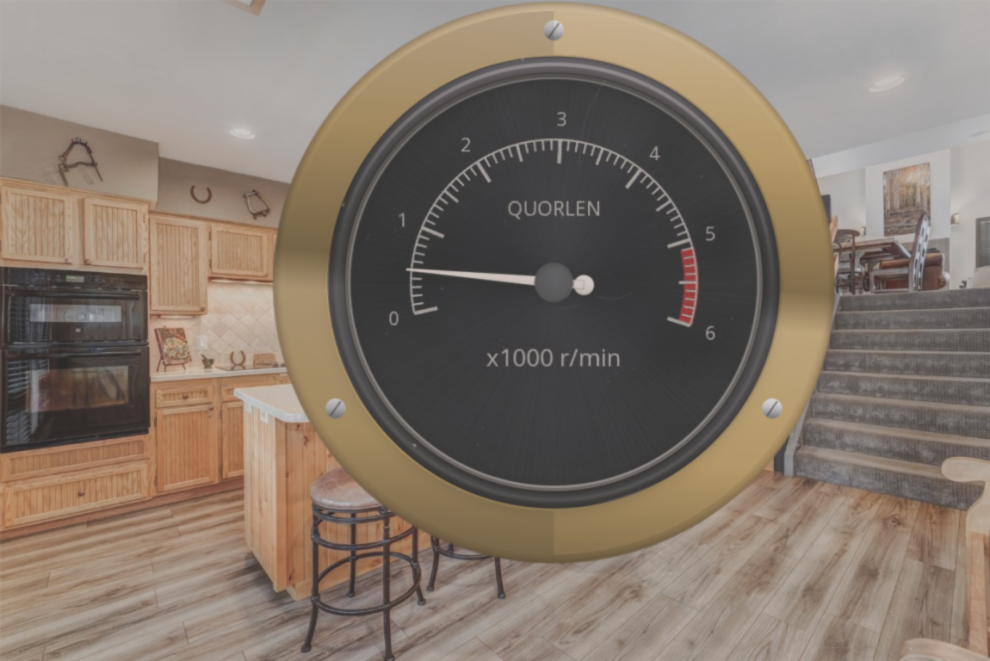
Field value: rpm 500
